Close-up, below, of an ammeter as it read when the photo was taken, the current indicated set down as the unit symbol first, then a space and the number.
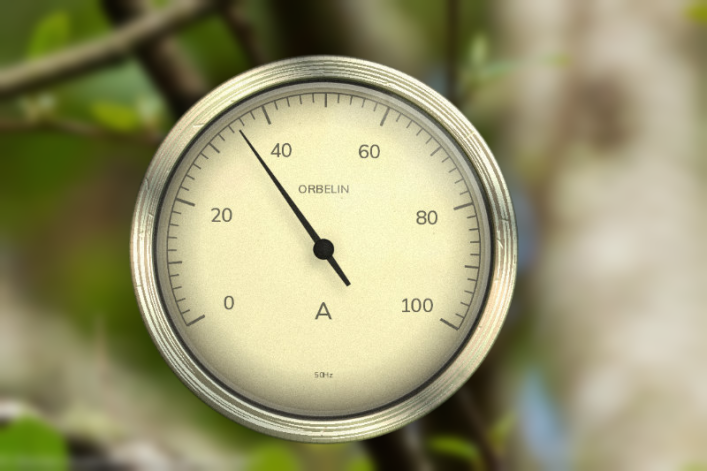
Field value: A 35
